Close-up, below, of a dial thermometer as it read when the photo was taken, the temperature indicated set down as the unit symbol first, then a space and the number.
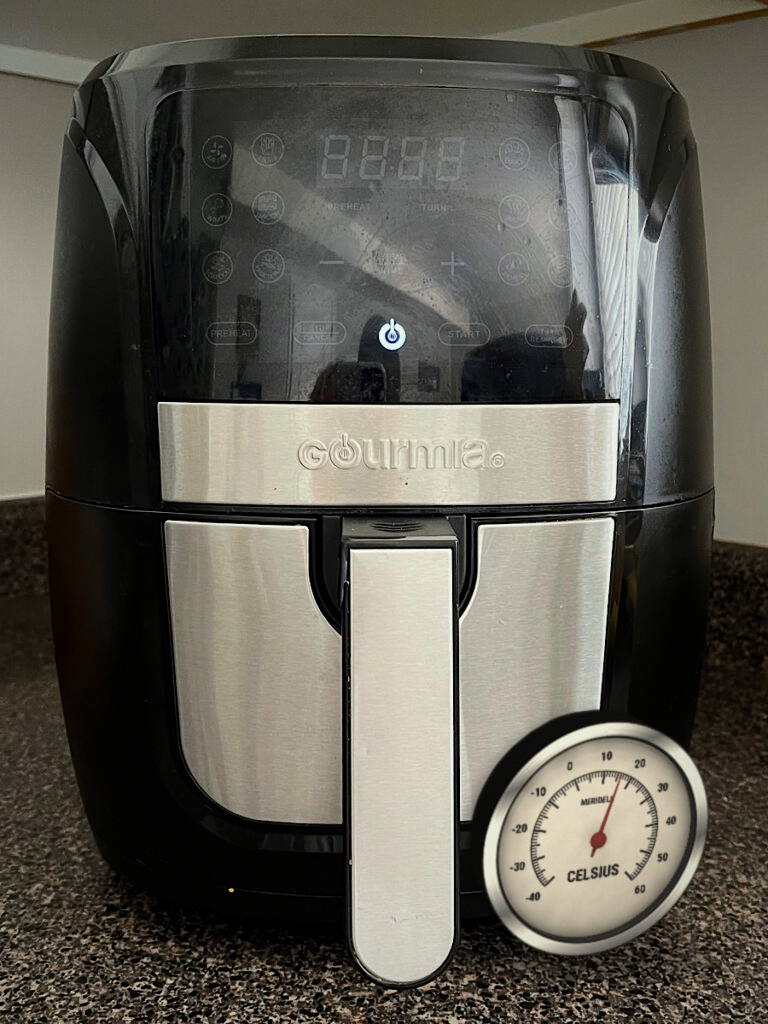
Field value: °C 15
